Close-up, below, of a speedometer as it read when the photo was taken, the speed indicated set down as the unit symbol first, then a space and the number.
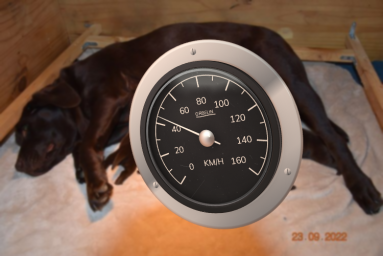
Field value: km/h 45
